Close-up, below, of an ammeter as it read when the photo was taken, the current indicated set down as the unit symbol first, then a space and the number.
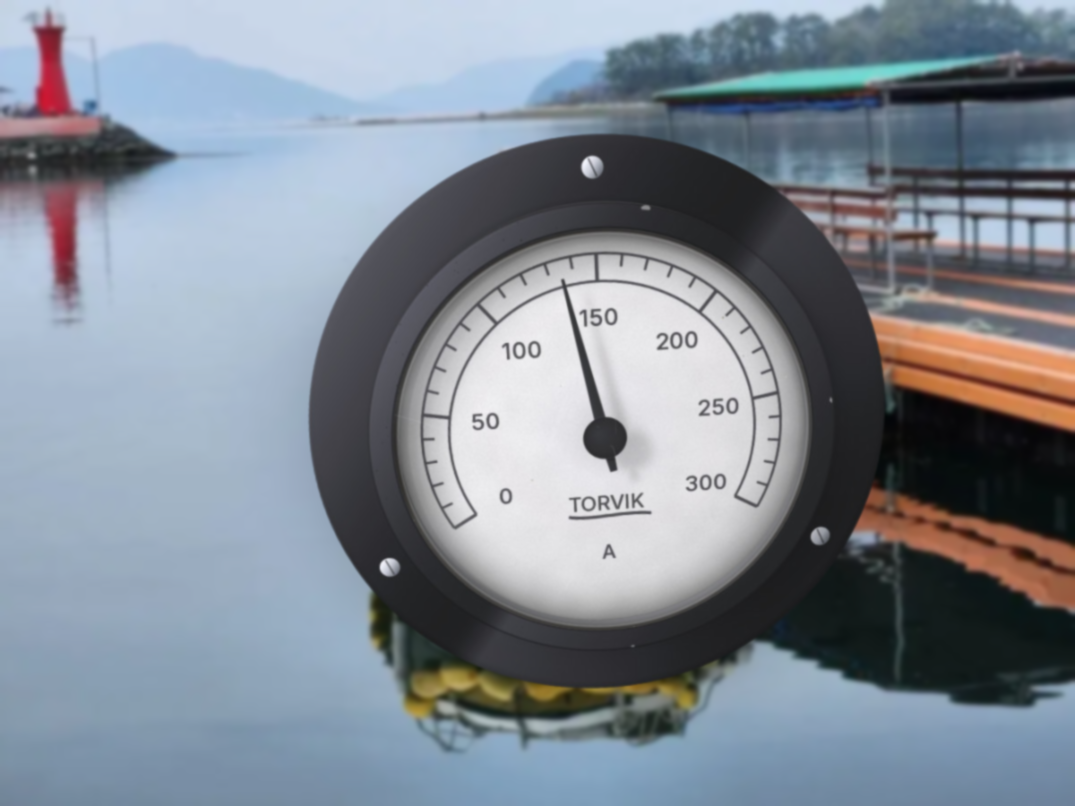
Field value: A 135
